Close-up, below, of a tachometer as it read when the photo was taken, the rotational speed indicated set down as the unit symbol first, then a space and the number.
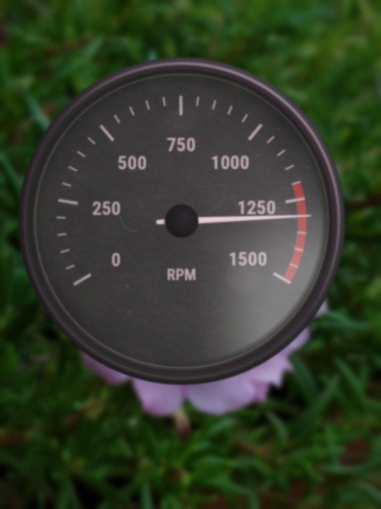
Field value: rpm 1300
